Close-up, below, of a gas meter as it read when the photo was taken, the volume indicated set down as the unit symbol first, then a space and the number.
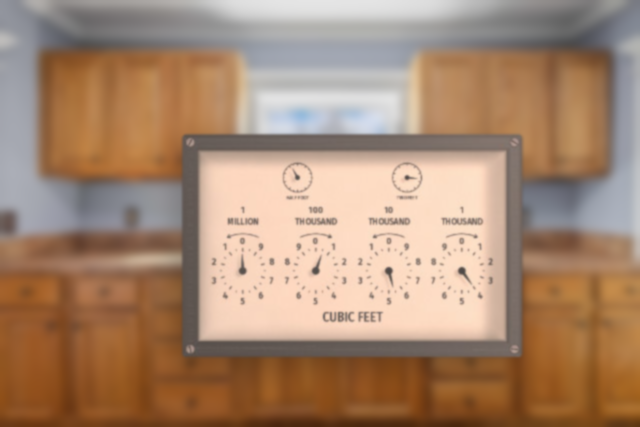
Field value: ft³ 5400
